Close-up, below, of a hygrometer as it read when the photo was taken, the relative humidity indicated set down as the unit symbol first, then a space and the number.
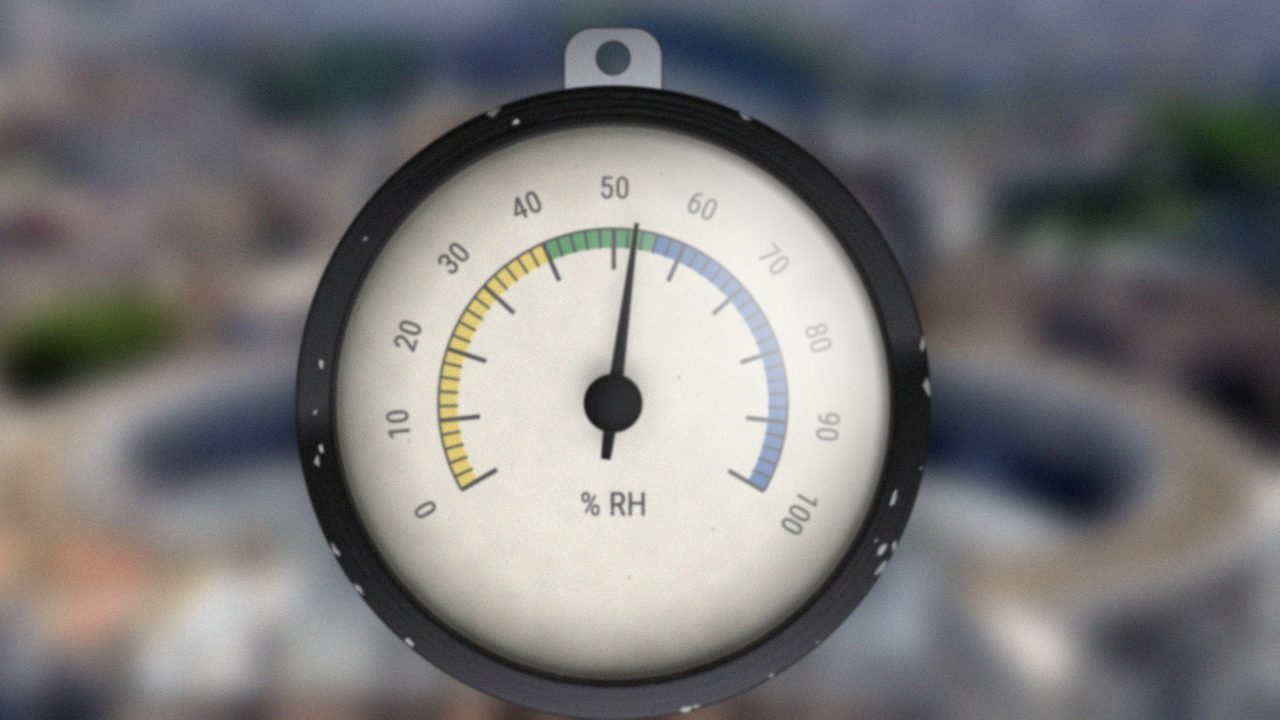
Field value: % 53
